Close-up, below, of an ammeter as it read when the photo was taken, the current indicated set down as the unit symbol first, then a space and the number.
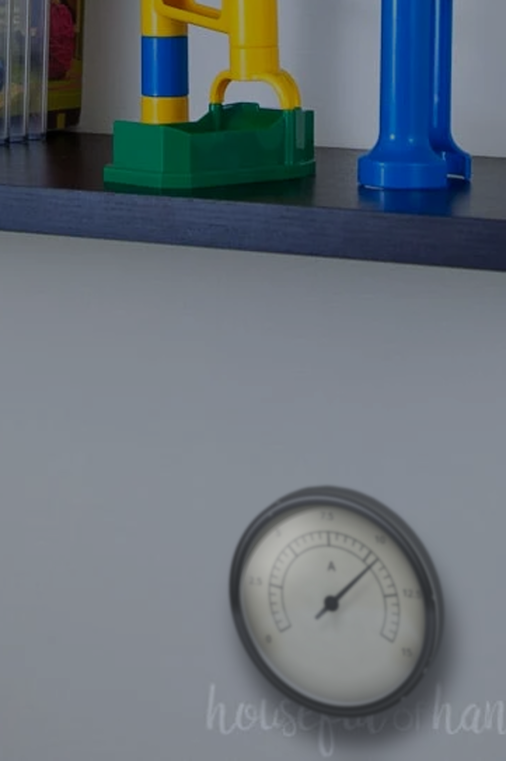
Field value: A 10.5
